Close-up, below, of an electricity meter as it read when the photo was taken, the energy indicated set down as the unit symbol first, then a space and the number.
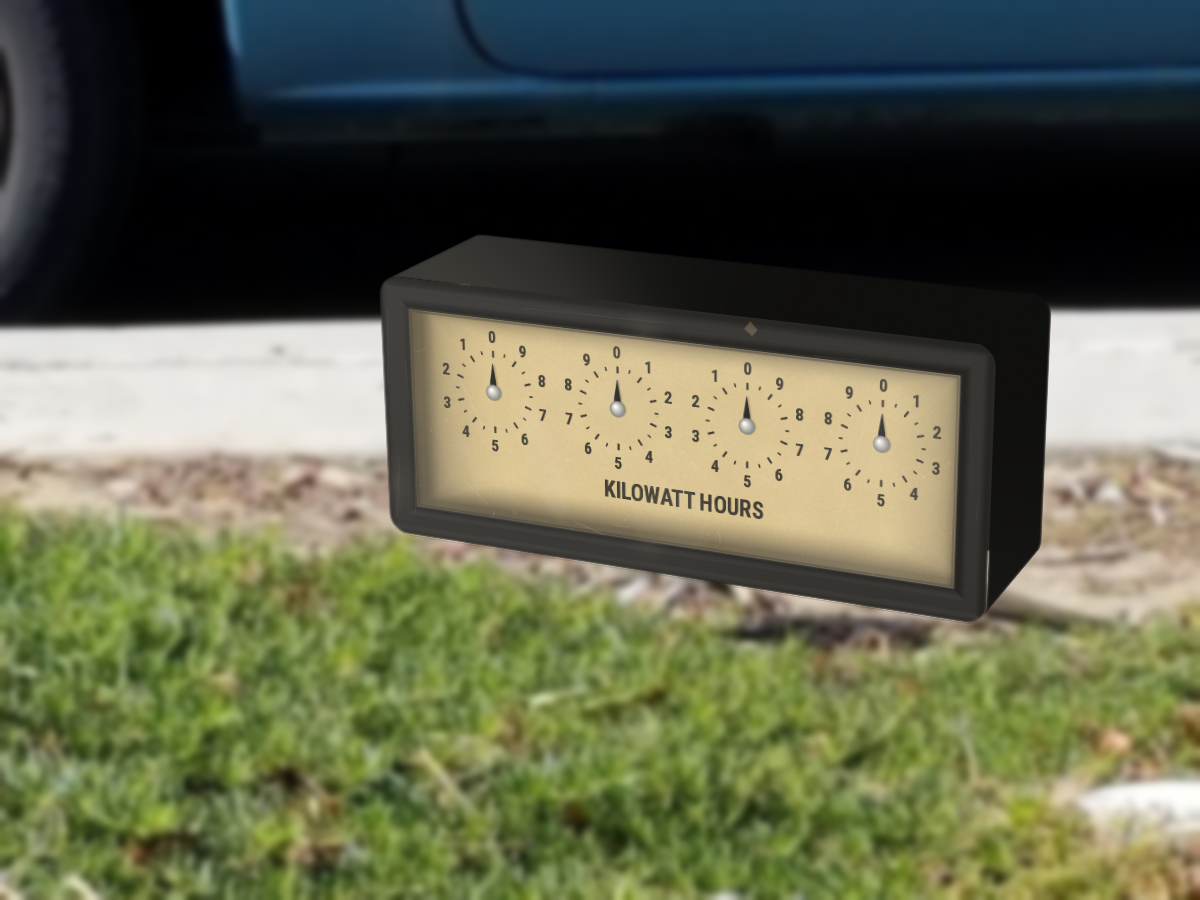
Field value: kWh 0
